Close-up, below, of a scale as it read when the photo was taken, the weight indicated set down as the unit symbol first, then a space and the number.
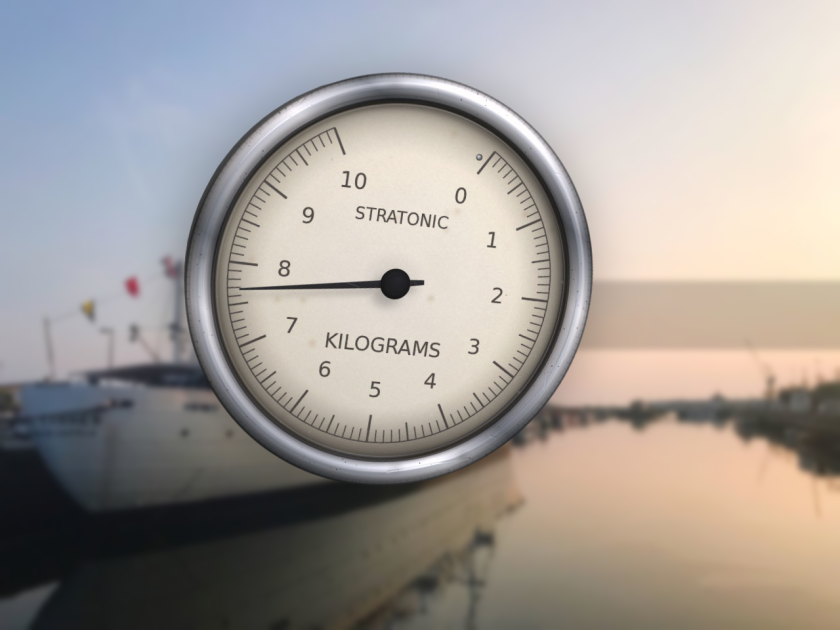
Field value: kg 7.7
